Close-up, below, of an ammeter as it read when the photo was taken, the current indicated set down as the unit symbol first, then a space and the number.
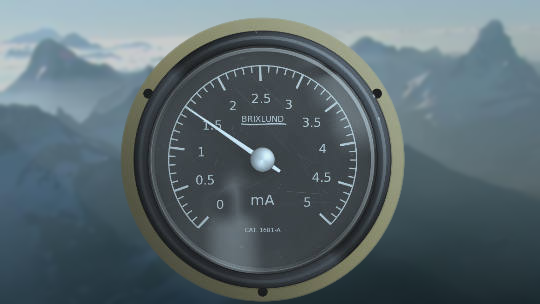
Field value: mA 1.5
